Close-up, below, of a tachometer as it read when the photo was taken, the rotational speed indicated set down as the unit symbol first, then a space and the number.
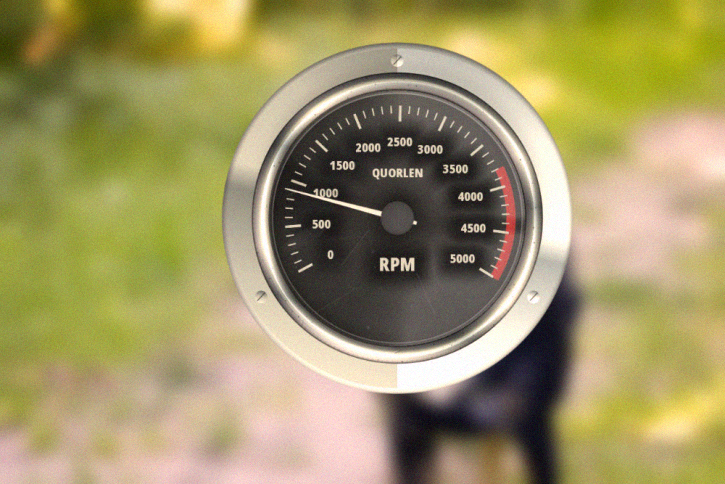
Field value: rpm 900
